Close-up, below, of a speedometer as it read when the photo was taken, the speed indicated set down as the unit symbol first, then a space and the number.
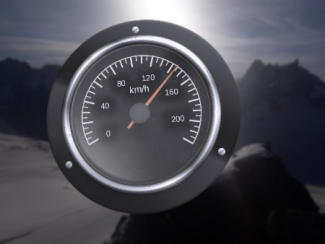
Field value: km/h 145
